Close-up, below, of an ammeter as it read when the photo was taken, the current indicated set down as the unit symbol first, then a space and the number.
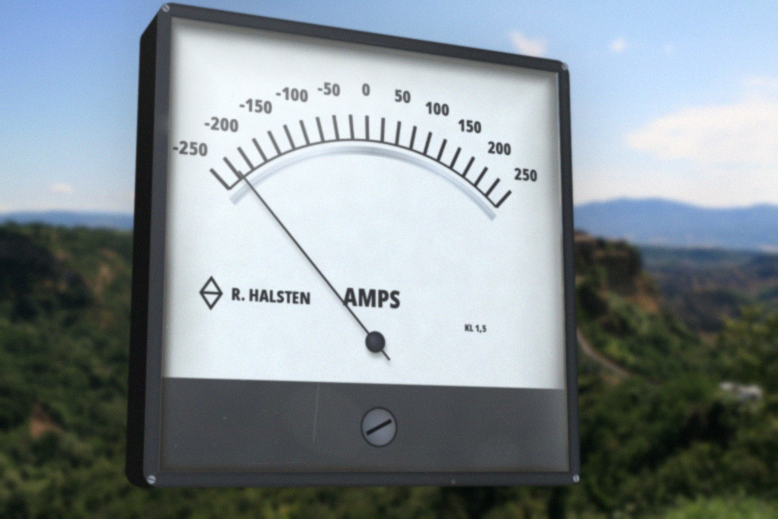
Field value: A -225
